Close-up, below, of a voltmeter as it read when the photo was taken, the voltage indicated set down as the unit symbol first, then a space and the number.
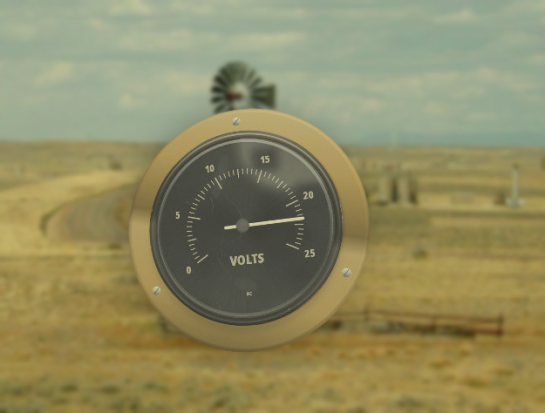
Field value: V 22
